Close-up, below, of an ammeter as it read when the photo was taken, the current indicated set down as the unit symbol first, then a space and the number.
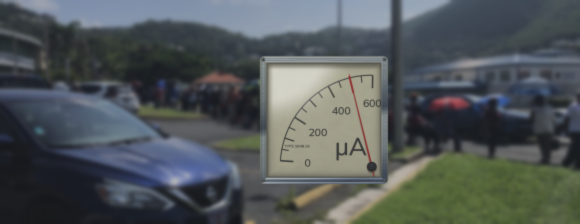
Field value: µA 500
